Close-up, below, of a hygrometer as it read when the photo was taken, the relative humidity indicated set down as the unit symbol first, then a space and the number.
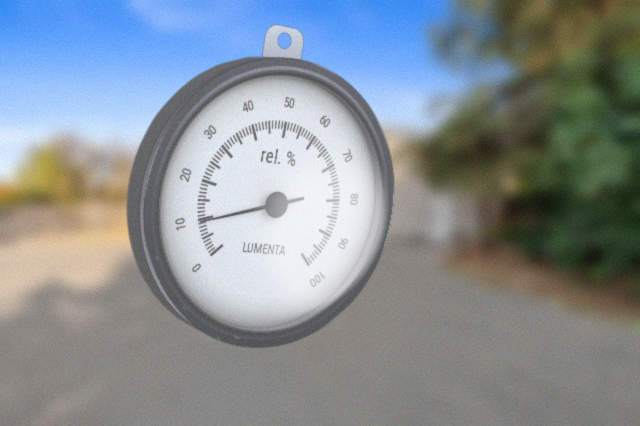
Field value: % 10
